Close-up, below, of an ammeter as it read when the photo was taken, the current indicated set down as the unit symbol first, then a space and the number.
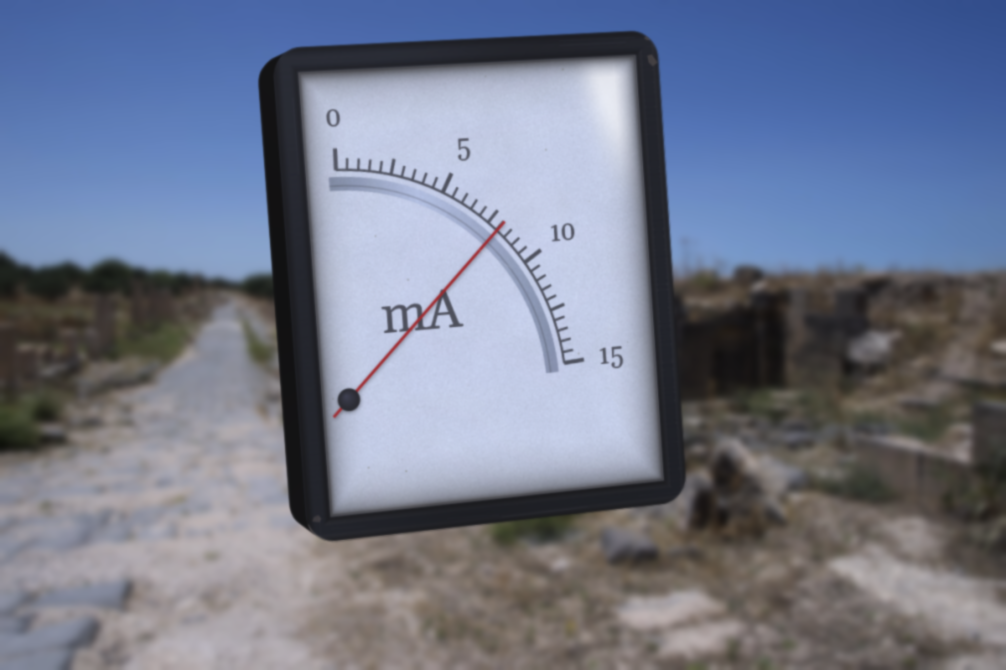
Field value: mA 8
